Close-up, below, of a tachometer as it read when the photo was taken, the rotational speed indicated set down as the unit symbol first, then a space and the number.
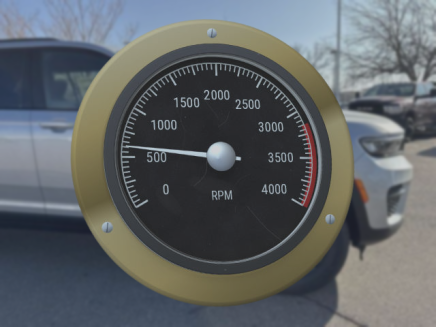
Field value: rpm 600
